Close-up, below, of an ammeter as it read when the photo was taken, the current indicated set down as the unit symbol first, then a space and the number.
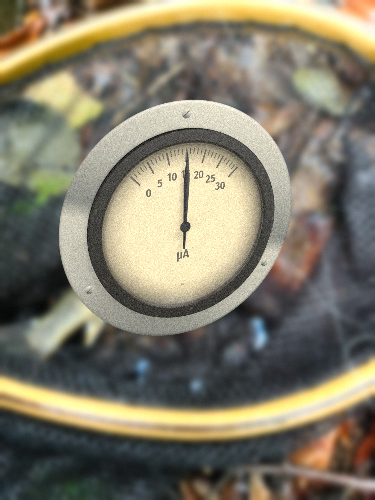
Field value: µA 15
